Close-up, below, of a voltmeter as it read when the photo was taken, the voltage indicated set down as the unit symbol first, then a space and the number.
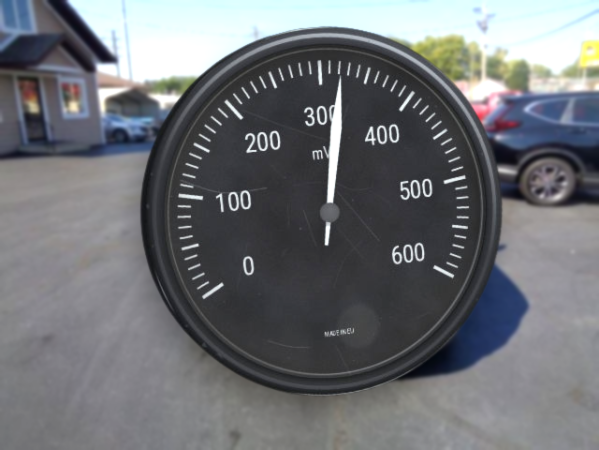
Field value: mV 320
